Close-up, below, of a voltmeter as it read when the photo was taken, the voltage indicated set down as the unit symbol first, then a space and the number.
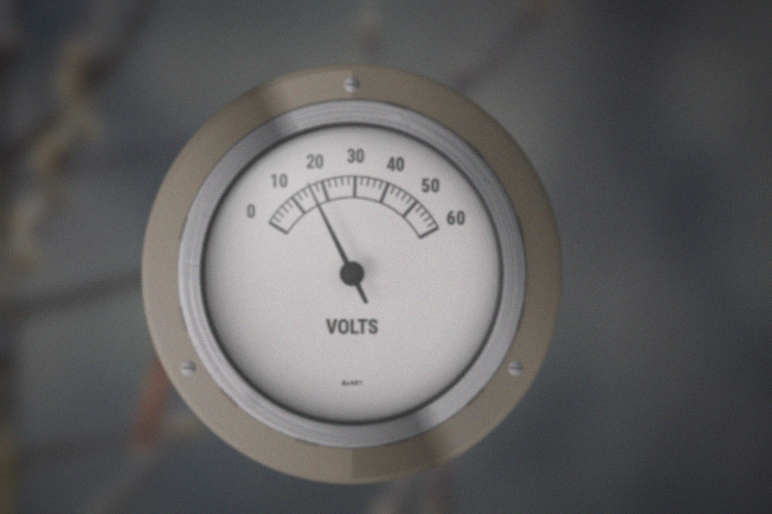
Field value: V 16
